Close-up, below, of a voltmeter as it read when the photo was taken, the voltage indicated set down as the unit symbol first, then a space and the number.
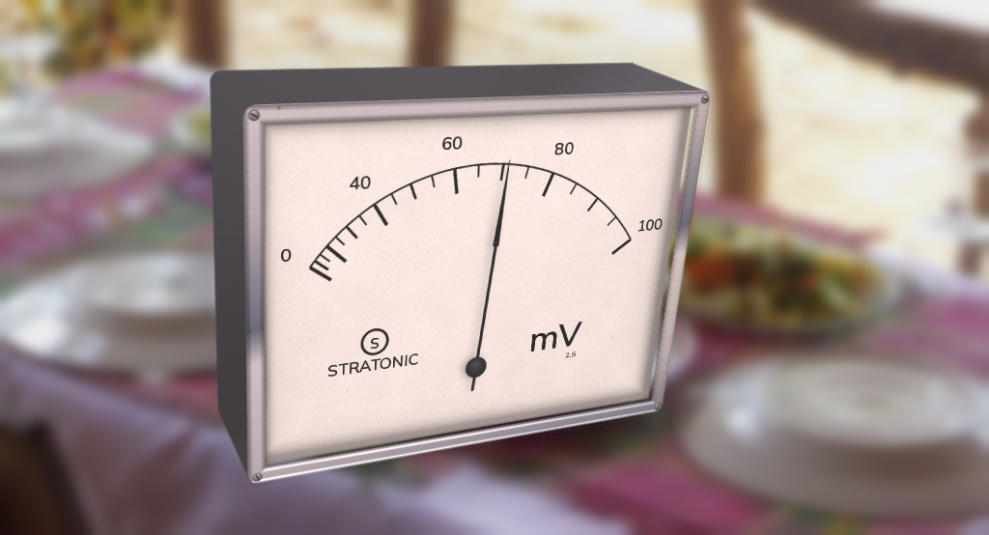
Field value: mV 70
